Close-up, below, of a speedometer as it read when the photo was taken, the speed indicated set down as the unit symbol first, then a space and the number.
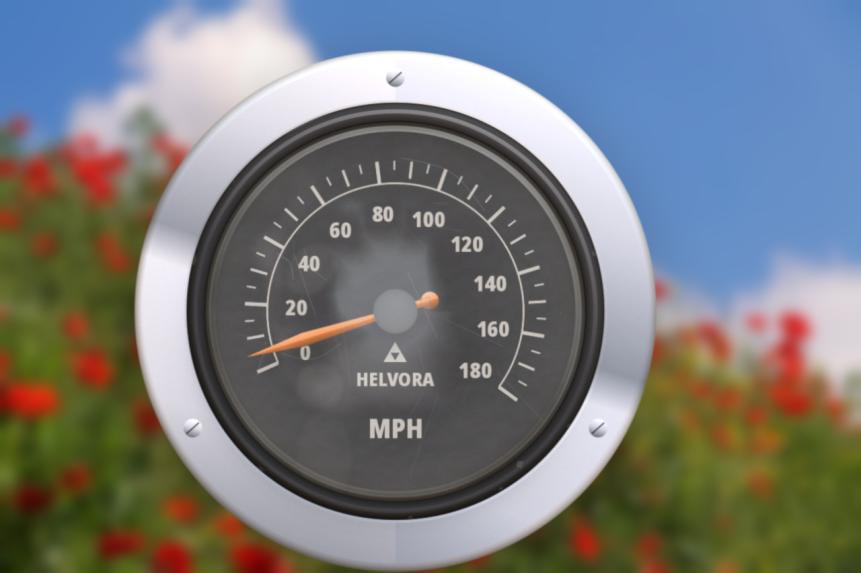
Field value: mph 5
